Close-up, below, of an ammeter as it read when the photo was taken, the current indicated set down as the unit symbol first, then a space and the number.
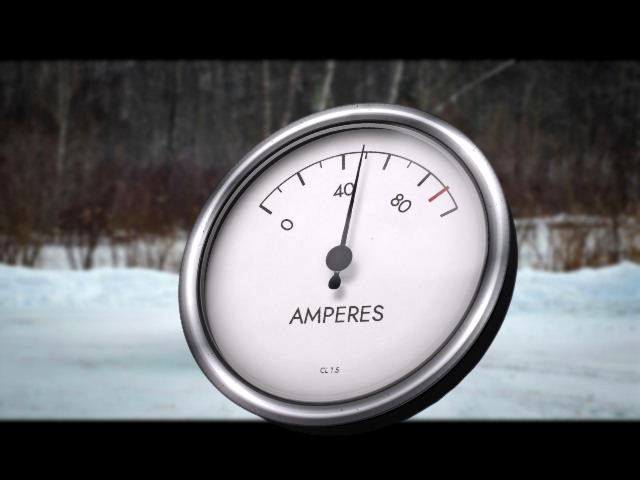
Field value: A 50
